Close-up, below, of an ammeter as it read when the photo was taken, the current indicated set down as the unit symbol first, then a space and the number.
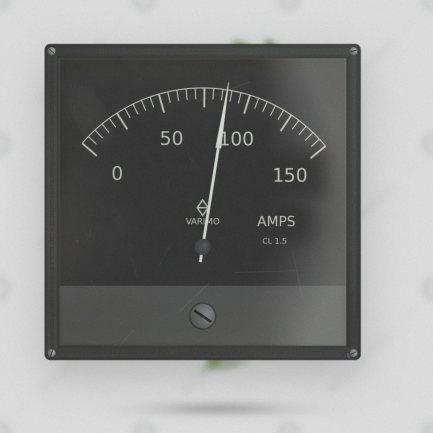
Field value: A 87.5
